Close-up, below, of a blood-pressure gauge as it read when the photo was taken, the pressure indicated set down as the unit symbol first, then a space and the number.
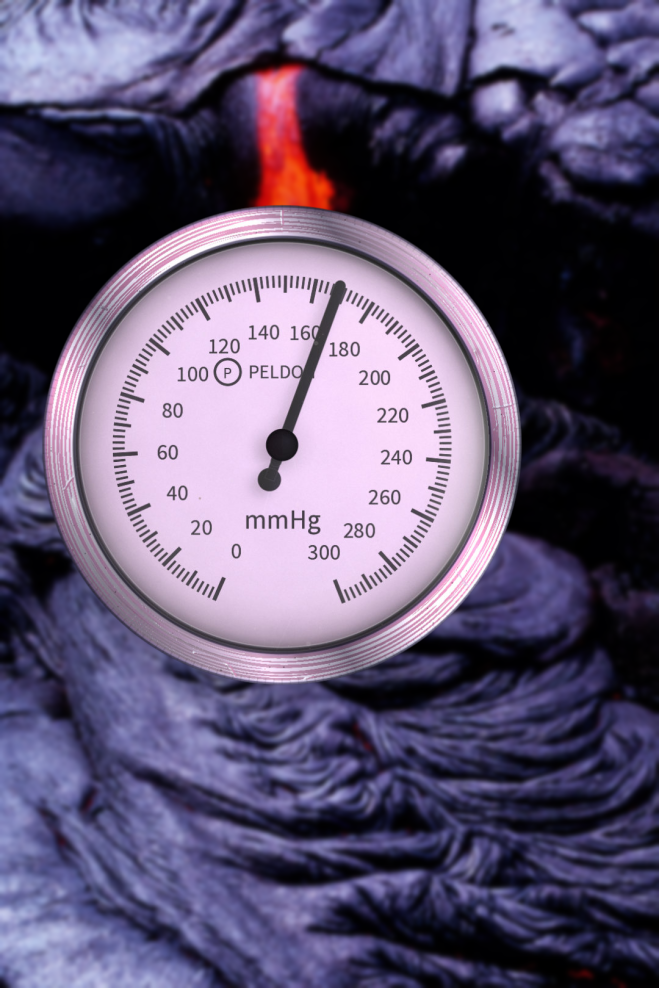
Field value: mmHg 168
